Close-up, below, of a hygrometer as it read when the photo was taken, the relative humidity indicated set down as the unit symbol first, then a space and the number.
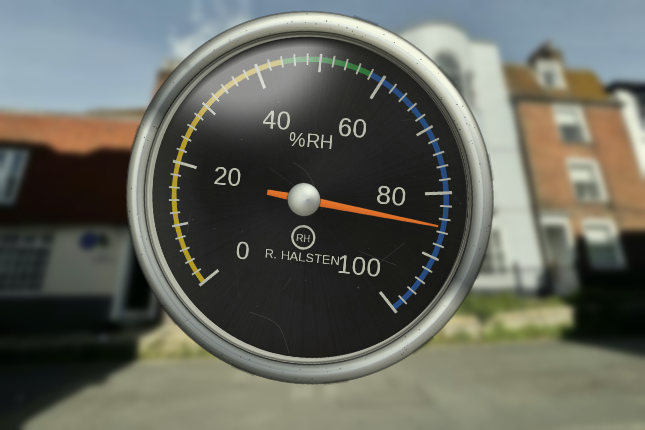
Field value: % 85
